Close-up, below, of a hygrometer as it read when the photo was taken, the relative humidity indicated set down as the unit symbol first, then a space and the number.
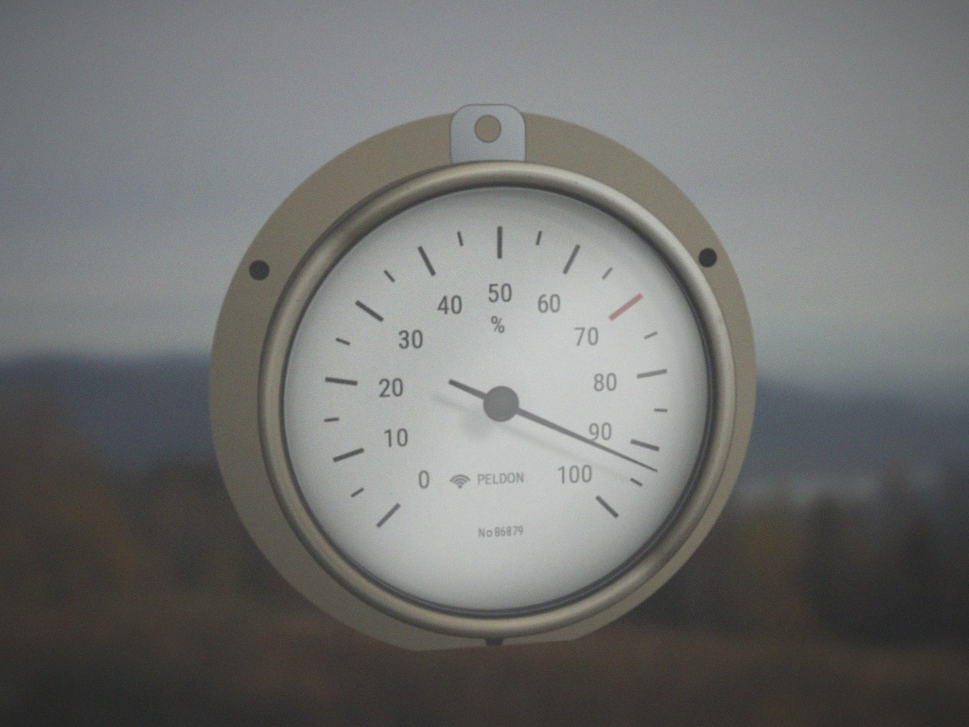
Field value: % 92.5
